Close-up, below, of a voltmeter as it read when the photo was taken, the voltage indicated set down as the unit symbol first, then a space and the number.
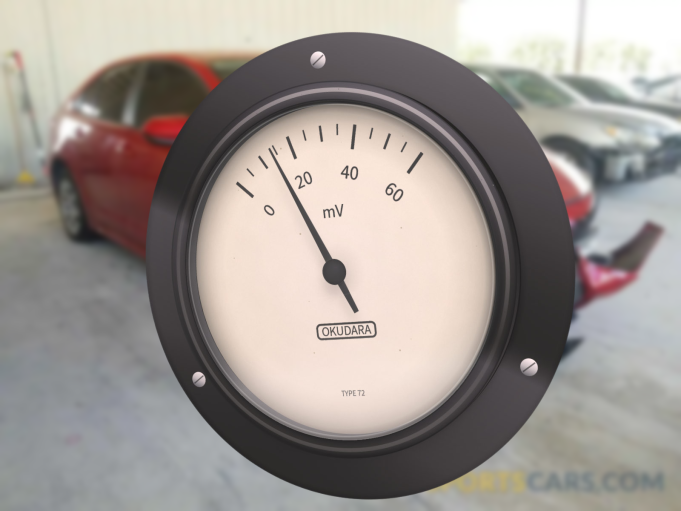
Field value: mV 15
